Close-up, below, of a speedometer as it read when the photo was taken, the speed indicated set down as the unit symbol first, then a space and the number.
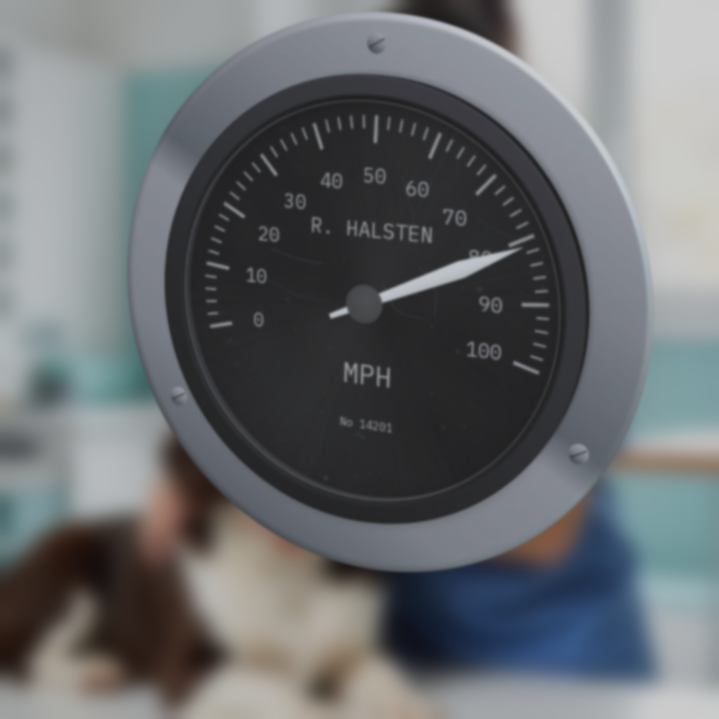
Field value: mph 81
